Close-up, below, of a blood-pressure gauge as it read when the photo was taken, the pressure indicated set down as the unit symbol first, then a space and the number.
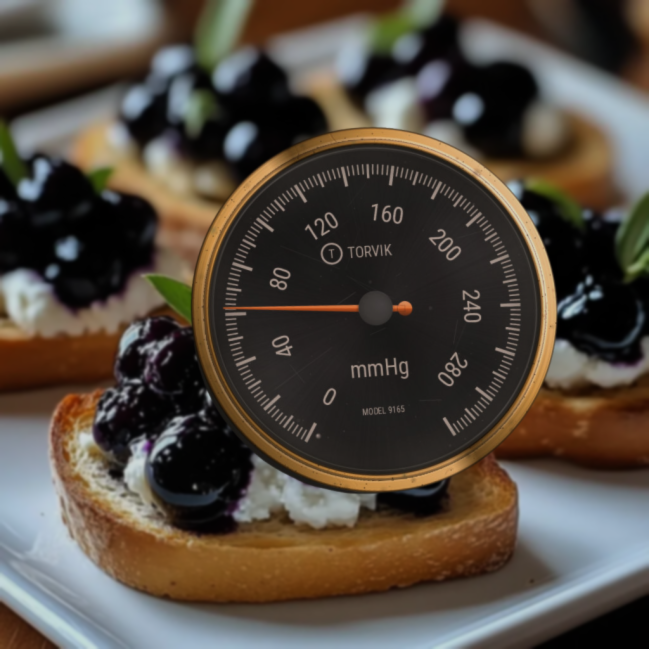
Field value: mmHg 62
